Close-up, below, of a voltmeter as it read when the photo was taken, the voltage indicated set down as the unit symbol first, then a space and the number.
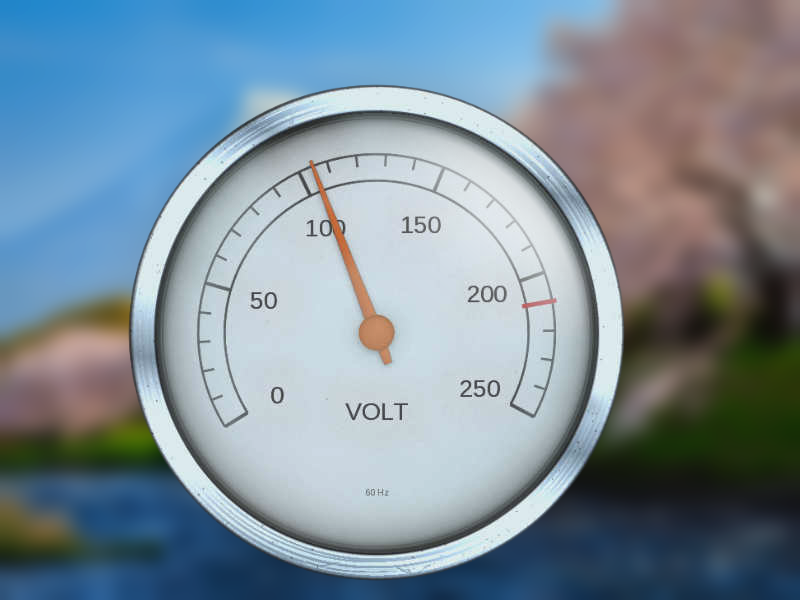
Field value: V 105
